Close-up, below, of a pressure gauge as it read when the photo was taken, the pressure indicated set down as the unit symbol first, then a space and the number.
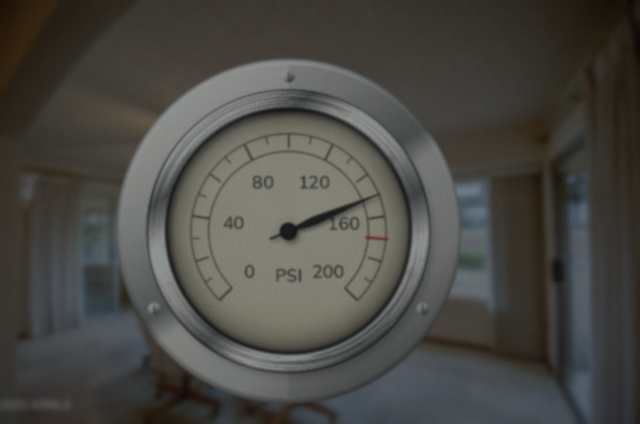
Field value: psi 150
